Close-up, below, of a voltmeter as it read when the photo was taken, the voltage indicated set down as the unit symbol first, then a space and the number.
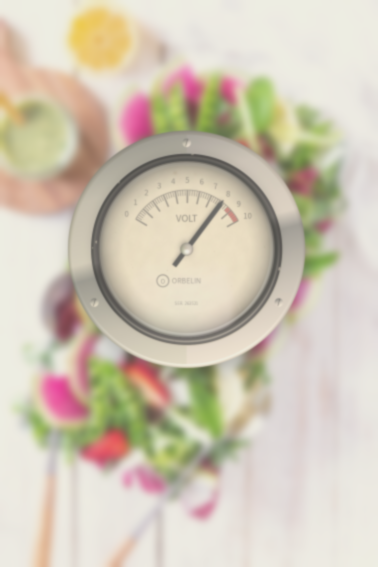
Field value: V 8
